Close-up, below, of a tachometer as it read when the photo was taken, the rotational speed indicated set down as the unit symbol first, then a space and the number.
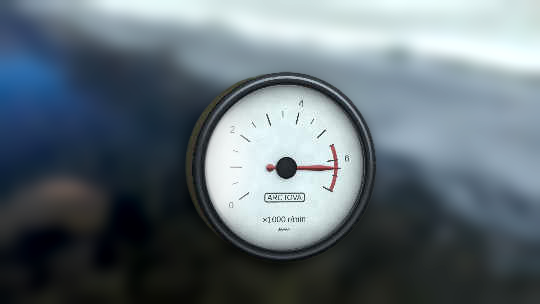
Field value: rpm 6250
